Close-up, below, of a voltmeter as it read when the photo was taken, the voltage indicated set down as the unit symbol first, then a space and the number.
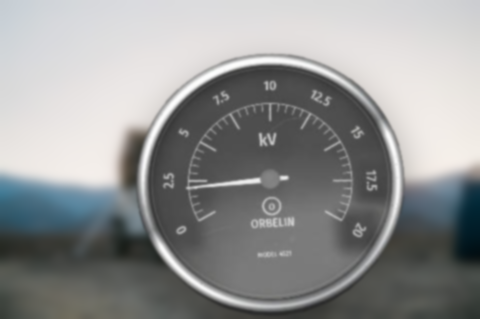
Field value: kV 2
